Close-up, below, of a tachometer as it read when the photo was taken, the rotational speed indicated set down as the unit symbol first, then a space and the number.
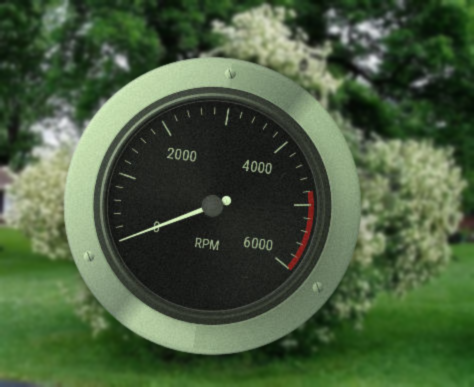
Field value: rpm 0
